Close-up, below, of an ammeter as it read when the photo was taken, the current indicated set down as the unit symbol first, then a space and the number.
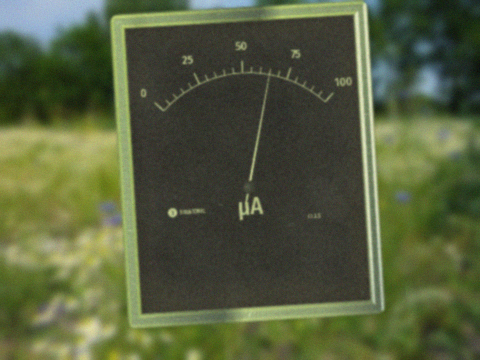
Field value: µA 65
